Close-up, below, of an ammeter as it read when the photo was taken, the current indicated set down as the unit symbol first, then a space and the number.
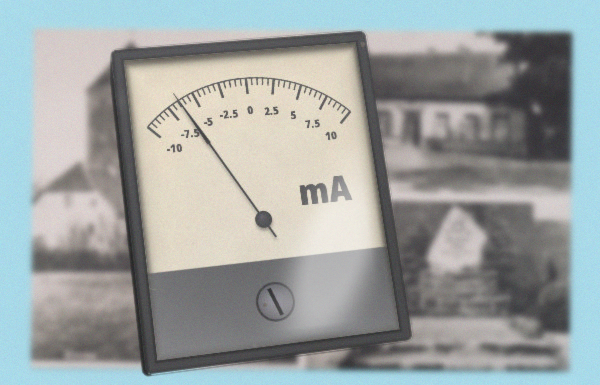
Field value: mA -6.5
